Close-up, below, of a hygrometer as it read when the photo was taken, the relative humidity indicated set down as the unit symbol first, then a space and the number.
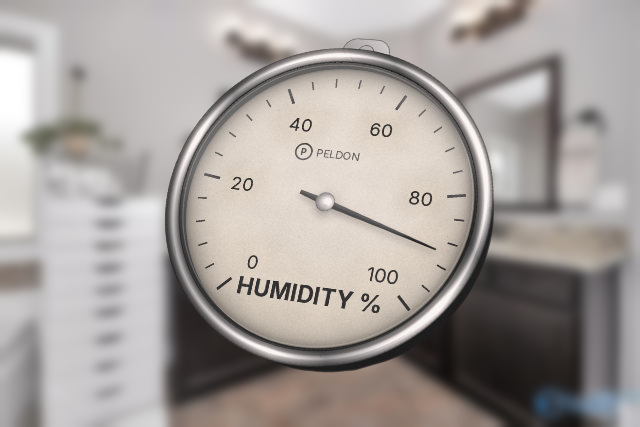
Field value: % 90
